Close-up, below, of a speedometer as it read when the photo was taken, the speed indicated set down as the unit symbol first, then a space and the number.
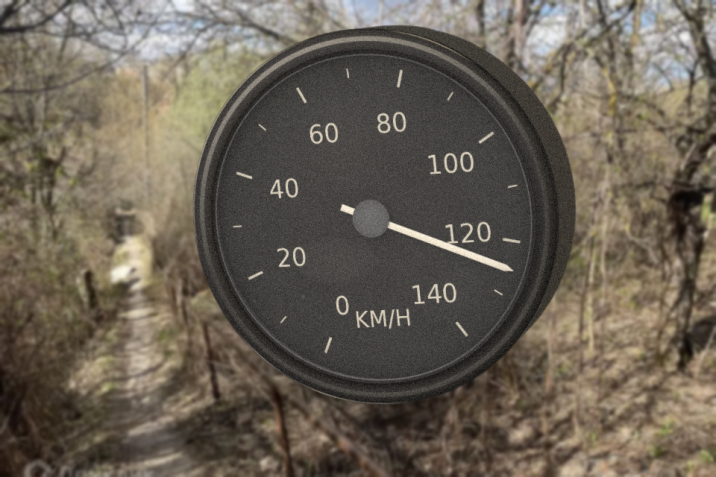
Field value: km/h 125
